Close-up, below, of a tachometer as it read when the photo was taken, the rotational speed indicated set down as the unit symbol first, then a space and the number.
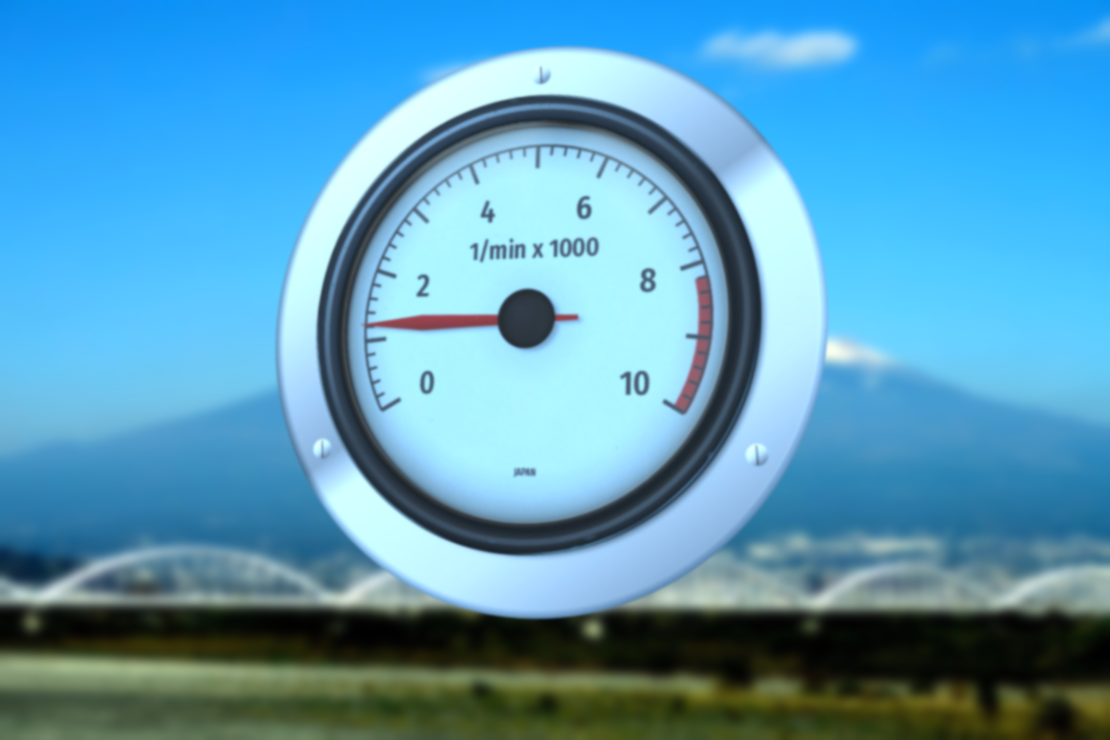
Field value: rpm 1200
